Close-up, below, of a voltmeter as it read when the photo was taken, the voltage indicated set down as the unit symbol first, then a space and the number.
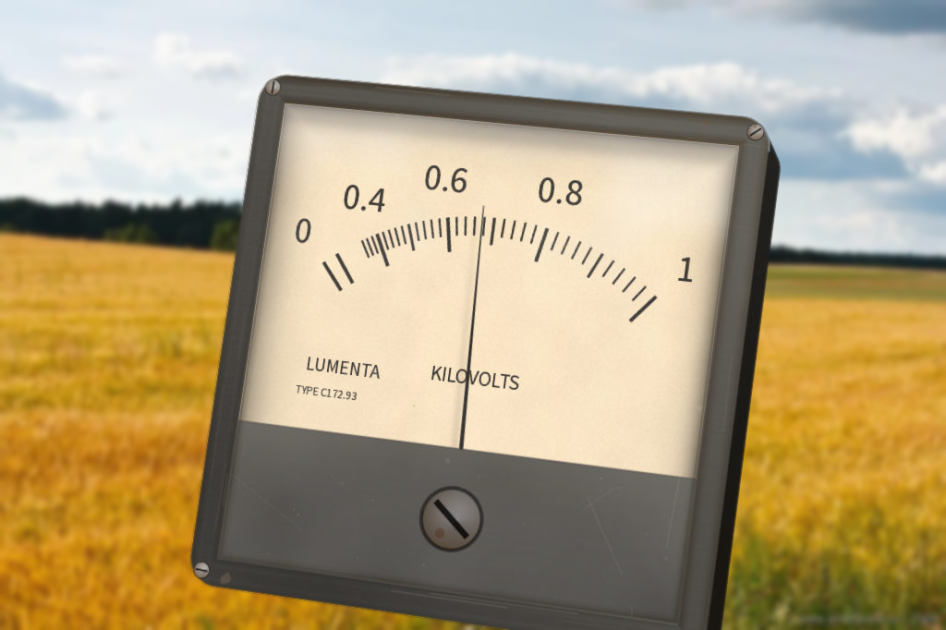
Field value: kV 0.68
